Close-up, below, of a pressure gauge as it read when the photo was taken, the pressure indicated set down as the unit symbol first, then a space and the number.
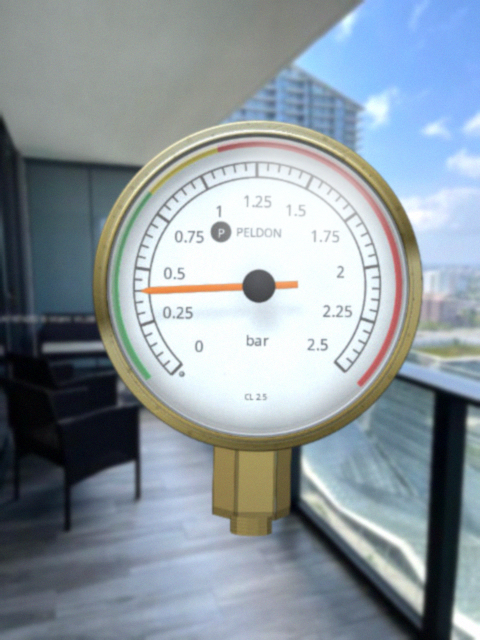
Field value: bar 0.4
